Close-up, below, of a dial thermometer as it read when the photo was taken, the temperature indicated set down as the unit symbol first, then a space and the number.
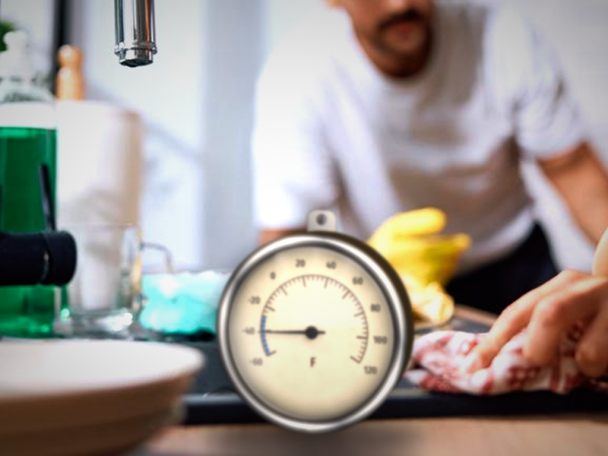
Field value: °F -40
